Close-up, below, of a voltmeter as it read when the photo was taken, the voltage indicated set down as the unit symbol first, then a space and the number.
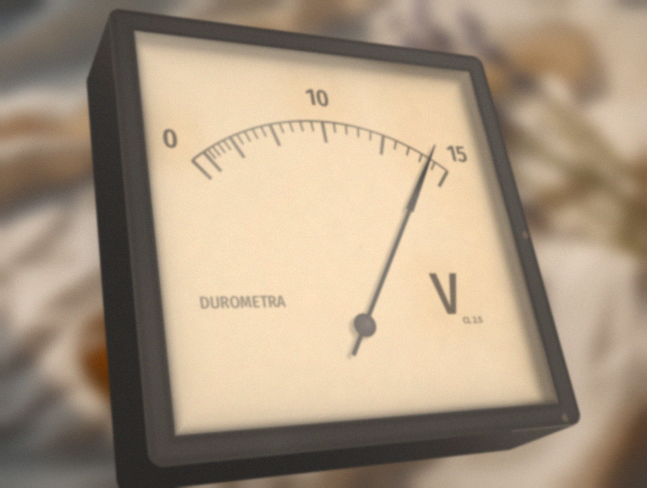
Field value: V 14.25
